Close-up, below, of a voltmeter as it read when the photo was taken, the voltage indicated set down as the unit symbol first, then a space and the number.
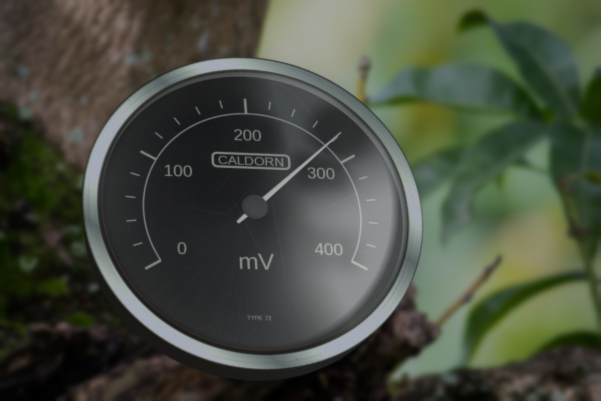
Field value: mV 280
